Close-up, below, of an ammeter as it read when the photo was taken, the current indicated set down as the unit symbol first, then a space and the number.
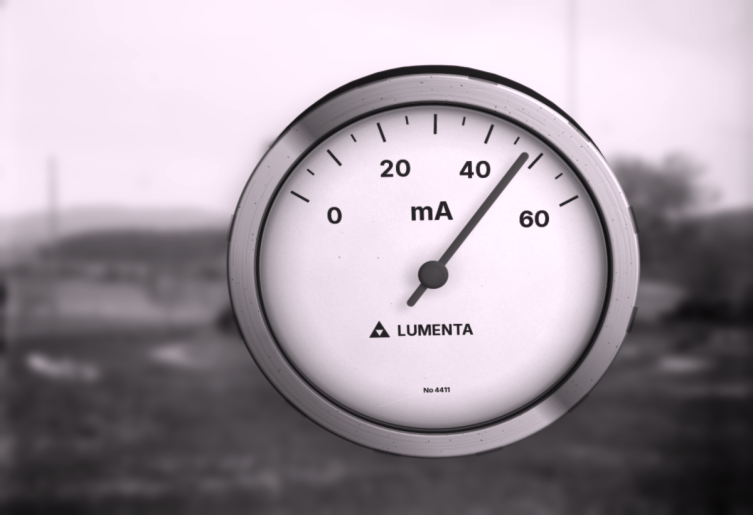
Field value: mA 47.5
